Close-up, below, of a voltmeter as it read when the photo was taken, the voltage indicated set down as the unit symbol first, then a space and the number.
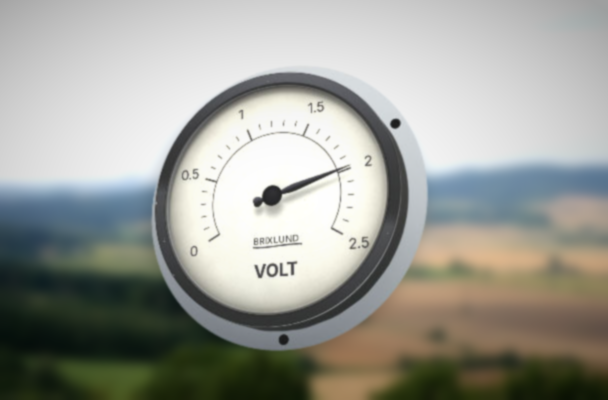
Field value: V 2
